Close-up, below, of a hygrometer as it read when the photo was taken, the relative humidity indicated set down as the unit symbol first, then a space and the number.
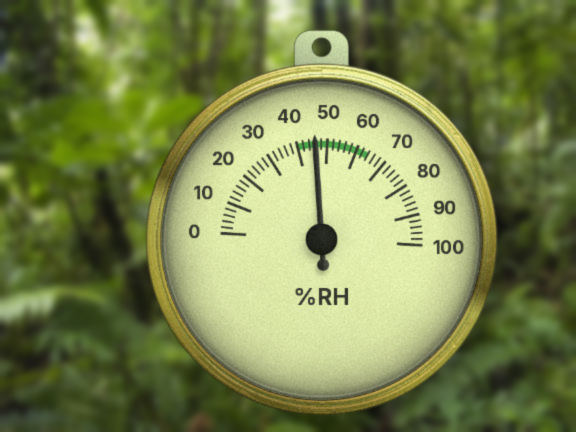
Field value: % 46
